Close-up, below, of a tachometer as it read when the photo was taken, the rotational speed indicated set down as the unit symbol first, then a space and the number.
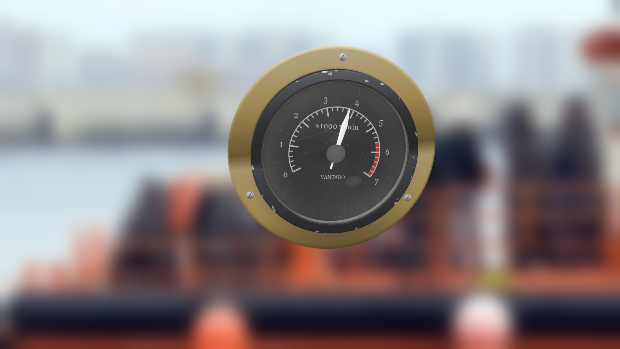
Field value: rpm 3800
